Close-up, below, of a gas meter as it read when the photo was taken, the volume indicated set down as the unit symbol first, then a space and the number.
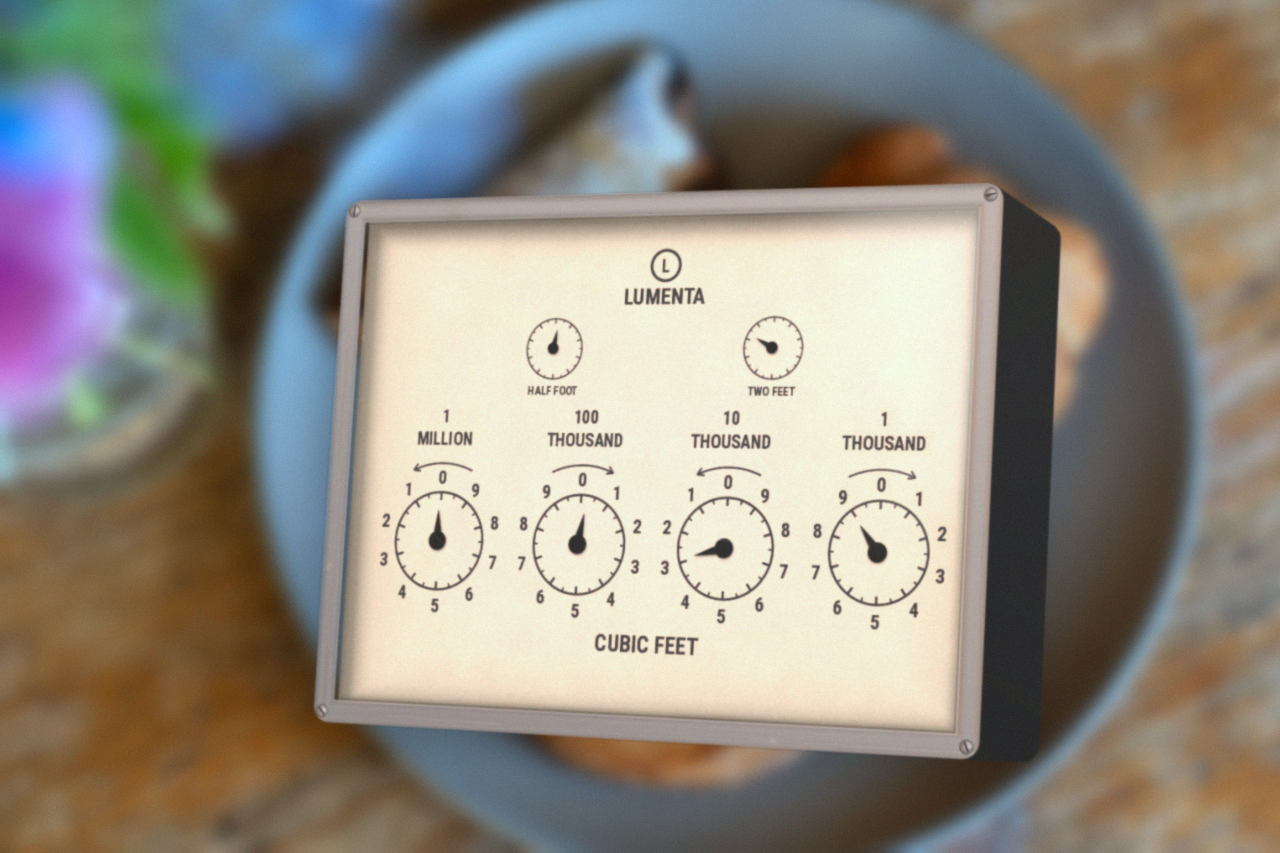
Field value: ft³ 2900
